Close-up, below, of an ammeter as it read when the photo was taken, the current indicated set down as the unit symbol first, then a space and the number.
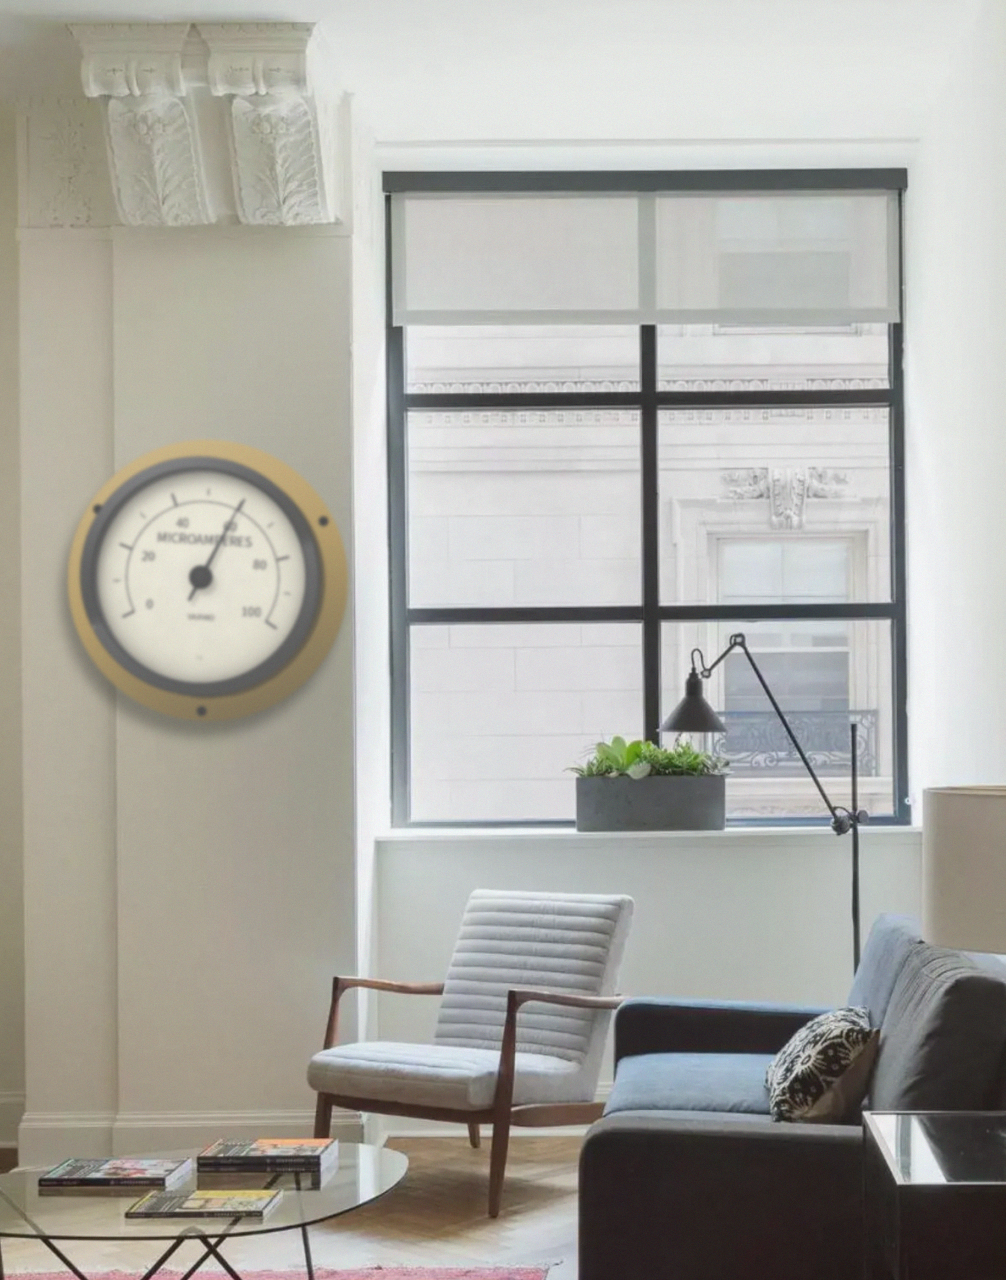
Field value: µA 60
